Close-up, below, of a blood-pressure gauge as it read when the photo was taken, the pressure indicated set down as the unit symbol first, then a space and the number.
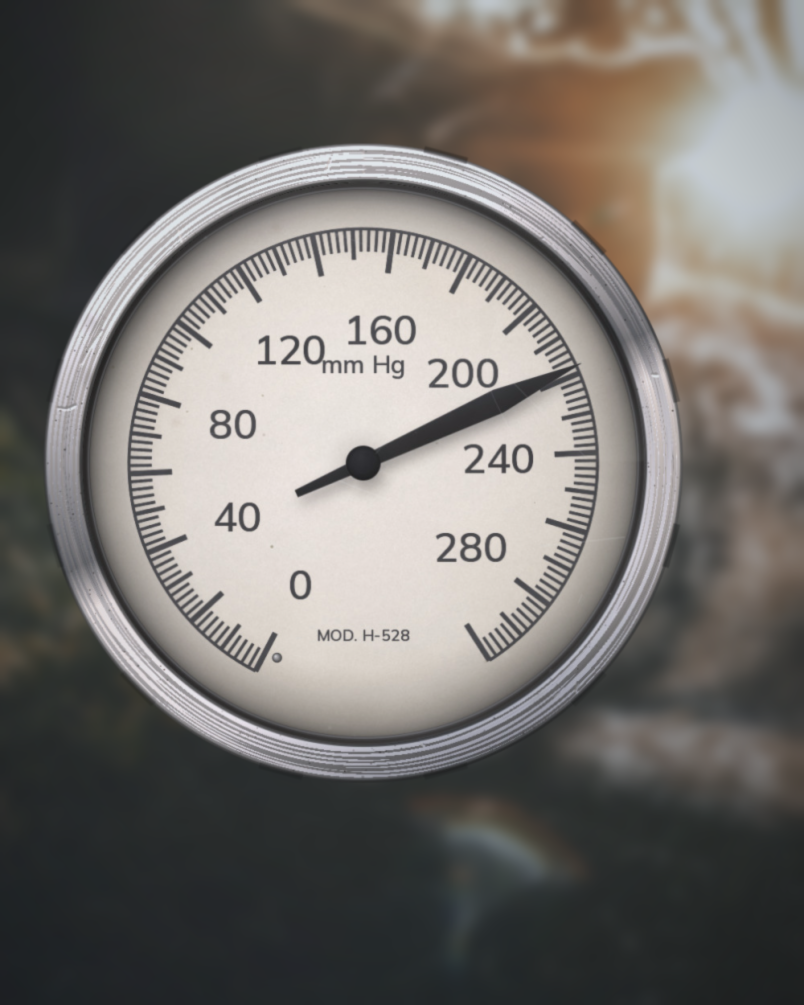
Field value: mmHg 218
